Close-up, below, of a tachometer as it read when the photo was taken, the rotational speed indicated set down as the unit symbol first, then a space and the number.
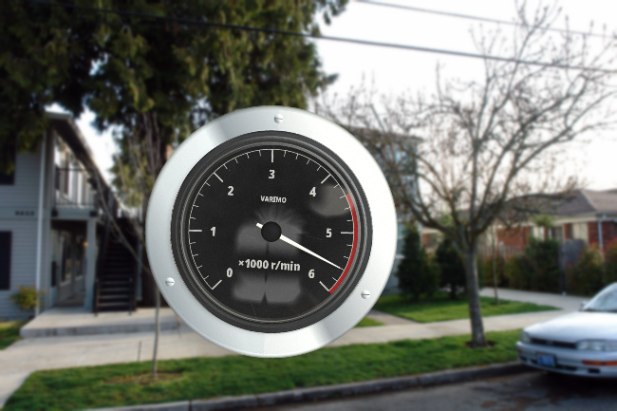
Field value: rpm 5600
